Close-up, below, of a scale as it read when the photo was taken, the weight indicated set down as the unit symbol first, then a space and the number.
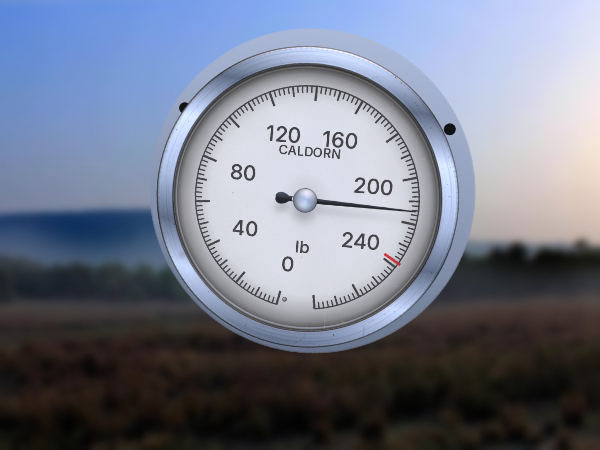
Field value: lb 214
